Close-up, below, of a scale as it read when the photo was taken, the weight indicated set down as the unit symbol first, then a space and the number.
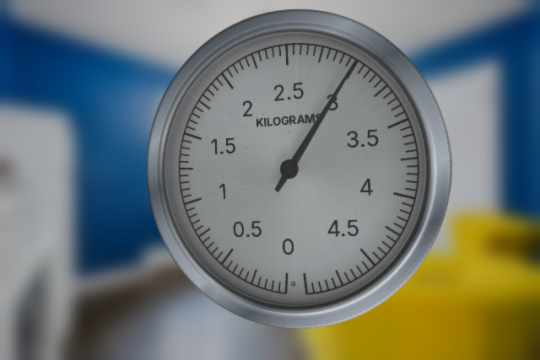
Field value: kg 3
